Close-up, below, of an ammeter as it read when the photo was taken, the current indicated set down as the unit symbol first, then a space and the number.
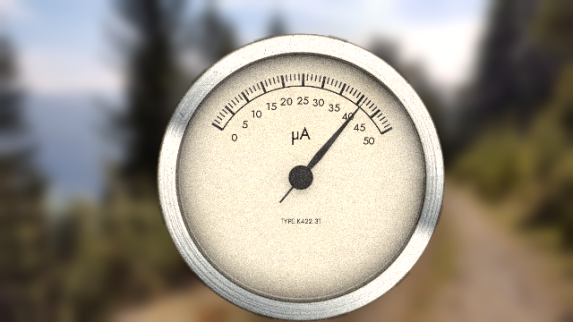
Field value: µA 41
